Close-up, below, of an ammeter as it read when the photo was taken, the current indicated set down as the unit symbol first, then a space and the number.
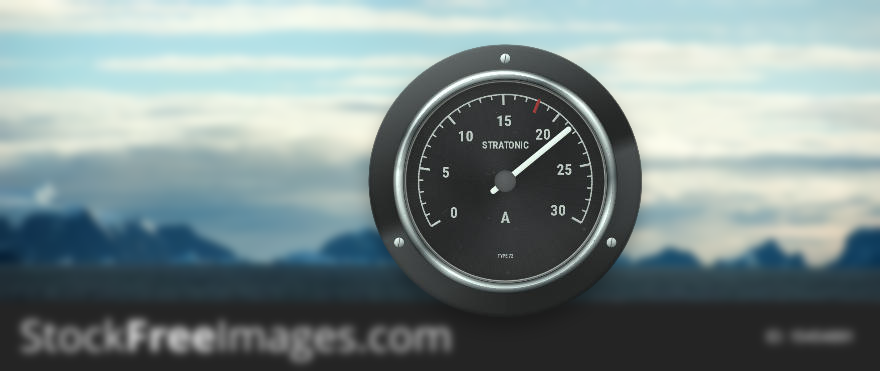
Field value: A 21.5
